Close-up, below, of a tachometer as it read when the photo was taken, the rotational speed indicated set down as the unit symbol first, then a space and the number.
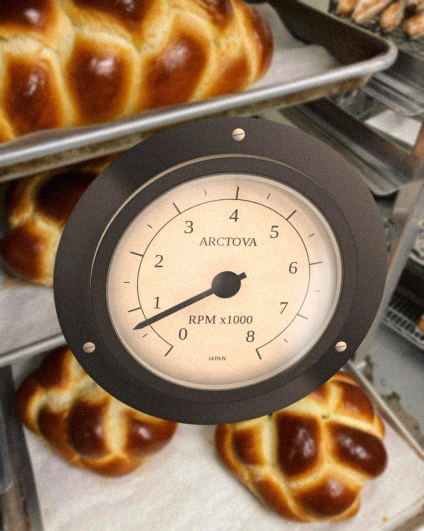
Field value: rpm 750
